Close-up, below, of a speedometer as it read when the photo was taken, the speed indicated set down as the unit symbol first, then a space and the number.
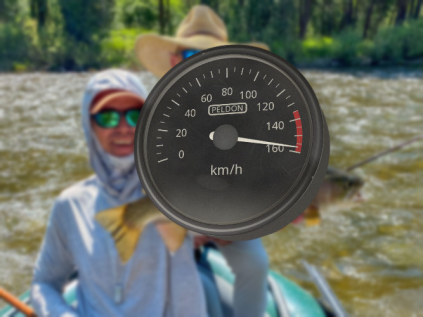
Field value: km/h 157.5
